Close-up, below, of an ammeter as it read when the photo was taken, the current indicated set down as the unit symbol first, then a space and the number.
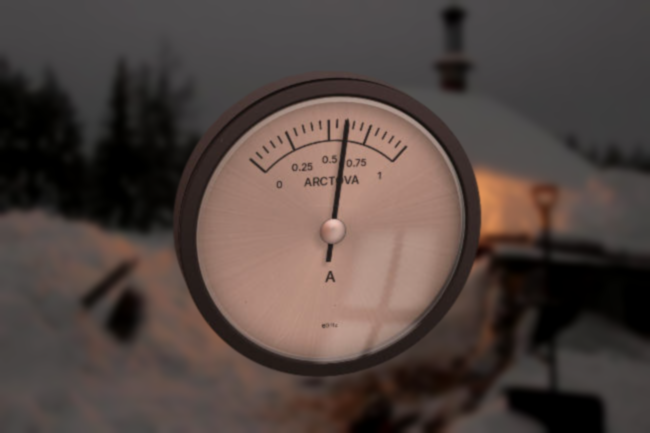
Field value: A 0.6
